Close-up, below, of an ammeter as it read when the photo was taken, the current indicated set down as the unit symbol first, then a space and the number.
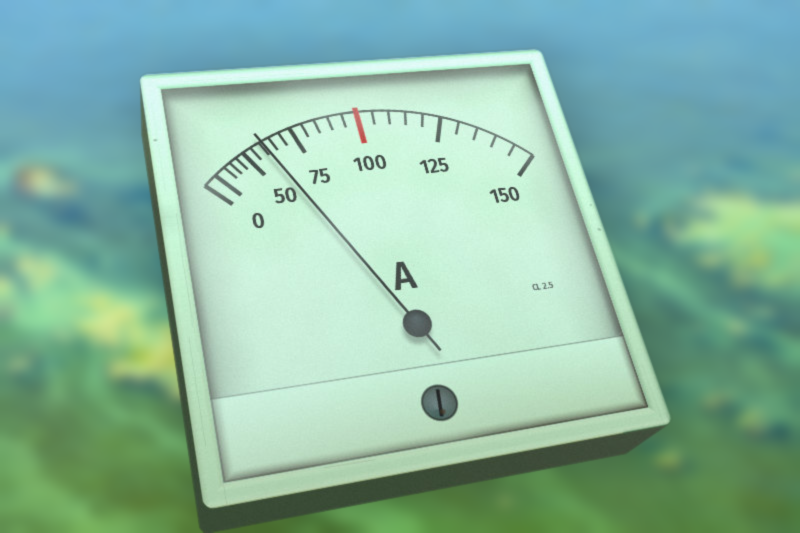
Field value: A 60
